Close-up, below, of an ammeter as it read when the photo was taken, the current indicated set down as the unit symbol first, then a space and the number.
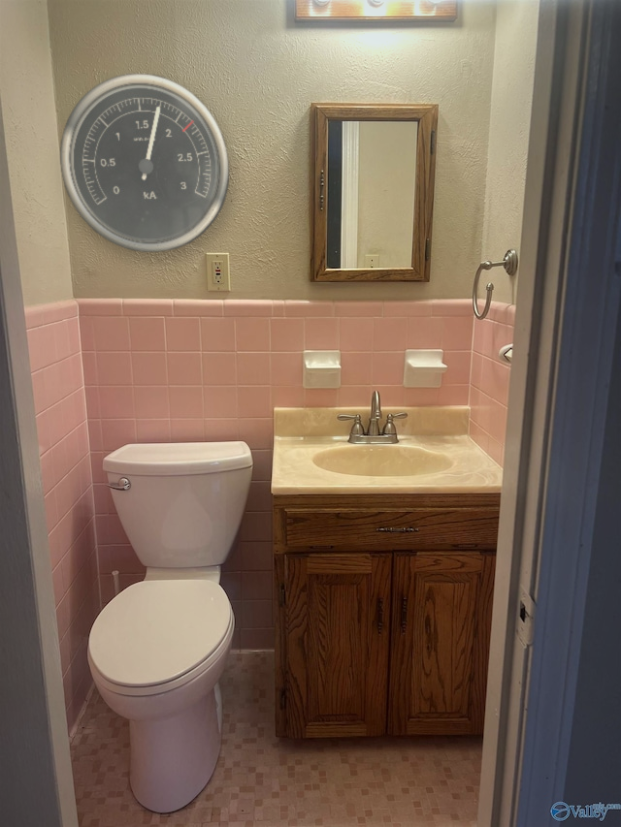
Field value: kA 1.75
